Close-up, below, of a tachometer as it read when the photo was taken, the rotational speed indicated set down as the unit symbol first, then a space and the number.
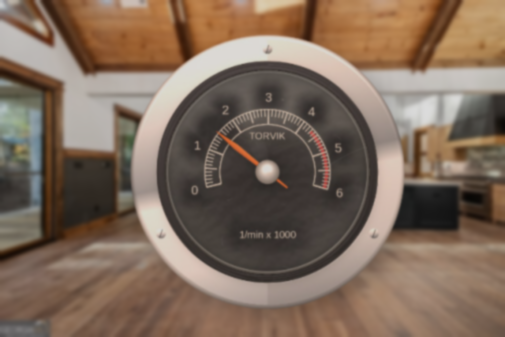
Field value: rpm 1500
